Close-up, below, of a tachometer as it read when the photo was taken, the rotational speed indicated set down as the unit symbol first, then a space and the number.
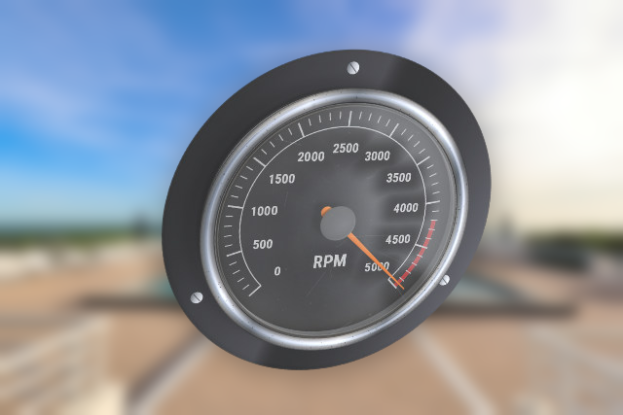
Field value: rpm 4950
